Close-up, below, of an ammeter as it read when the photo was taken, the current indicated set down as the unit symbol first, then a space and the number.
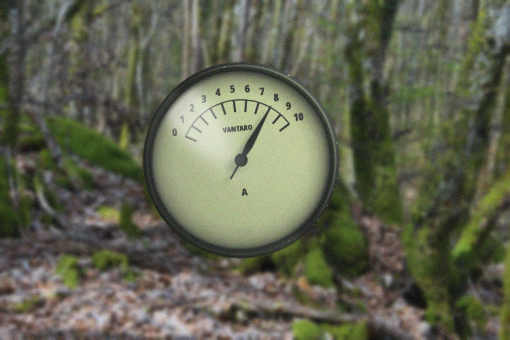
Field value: A 8
